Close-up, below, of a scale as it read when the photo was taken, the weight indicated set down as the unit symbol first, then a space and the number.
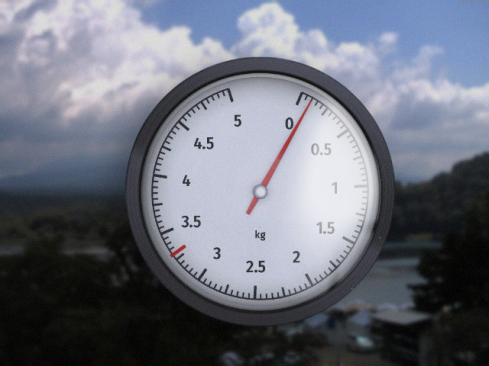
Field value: kg 0.1
